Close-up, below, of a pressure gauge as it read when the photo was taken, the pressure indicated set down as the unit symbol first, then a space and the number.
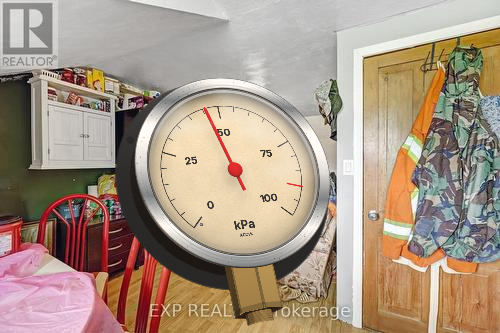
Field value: kPa 45
